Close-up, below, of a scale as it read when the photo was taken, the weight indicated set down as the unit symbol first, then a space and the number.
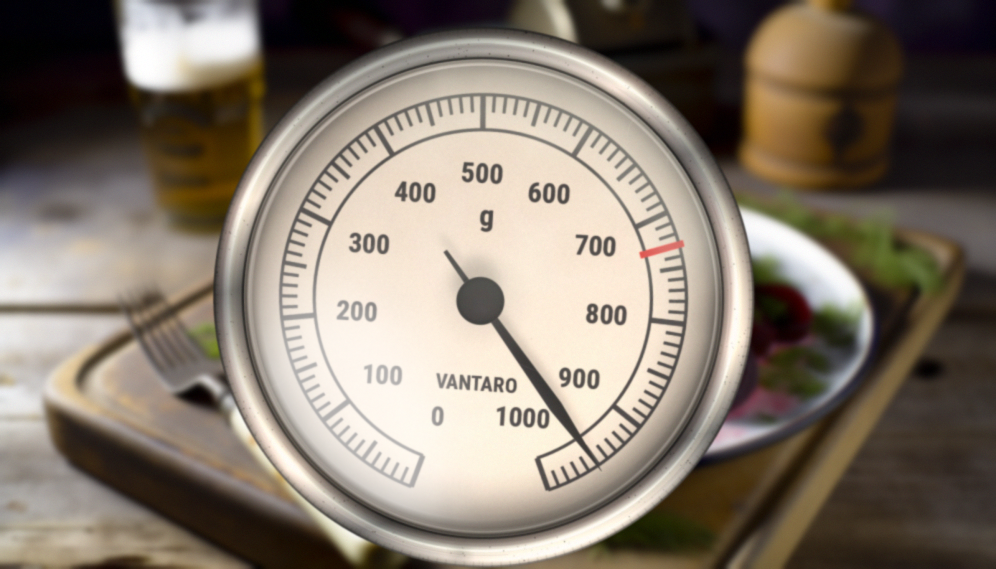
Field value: g 950
